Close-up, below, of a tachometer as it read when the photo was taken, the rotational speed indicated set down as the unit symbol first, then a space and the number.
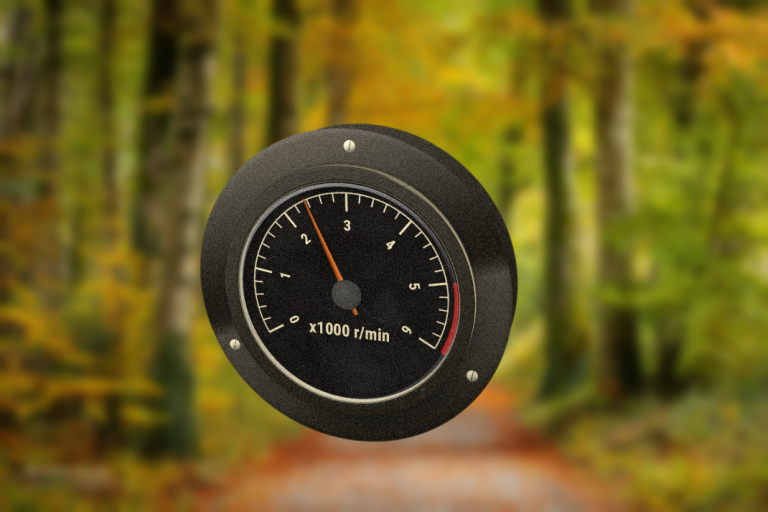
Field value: rpm 2400
